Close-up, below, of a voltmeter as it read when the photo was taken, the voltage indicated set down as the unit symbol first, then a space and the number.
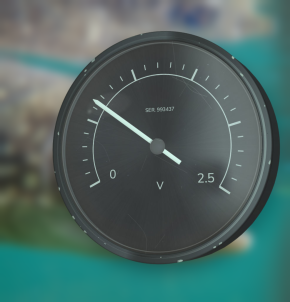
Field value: V 0.65
